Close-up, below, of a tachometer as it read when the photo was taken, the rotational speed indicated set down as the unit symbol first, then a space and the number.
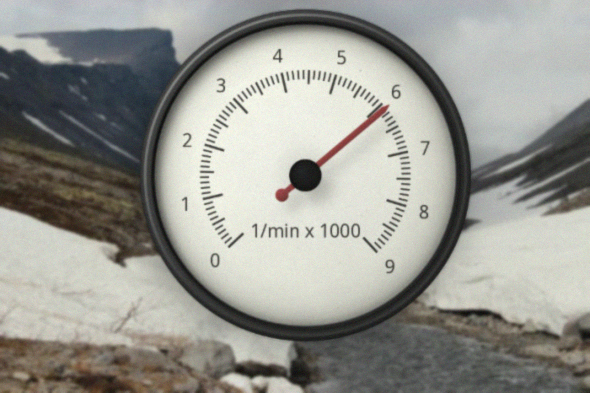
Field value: rpm 6100
